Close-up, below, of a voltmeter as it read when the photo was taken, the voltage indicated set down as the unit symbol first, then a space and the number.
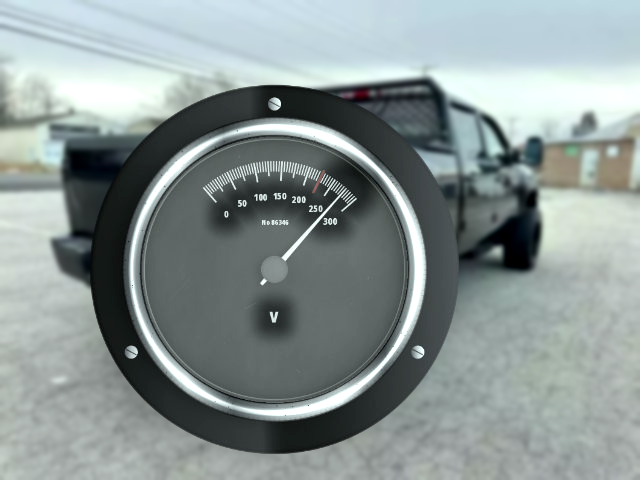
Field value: V 275
